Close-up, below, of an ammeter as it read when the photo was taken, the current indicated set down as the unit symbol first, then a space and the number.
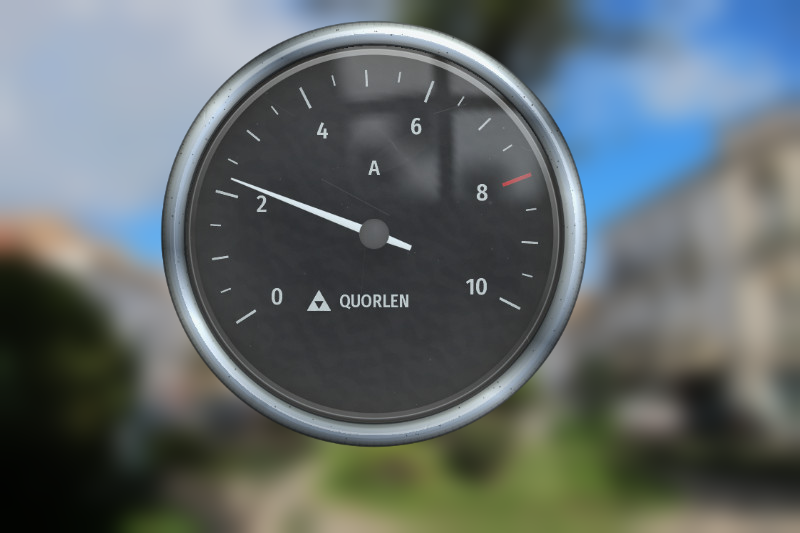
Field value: A 2.25
